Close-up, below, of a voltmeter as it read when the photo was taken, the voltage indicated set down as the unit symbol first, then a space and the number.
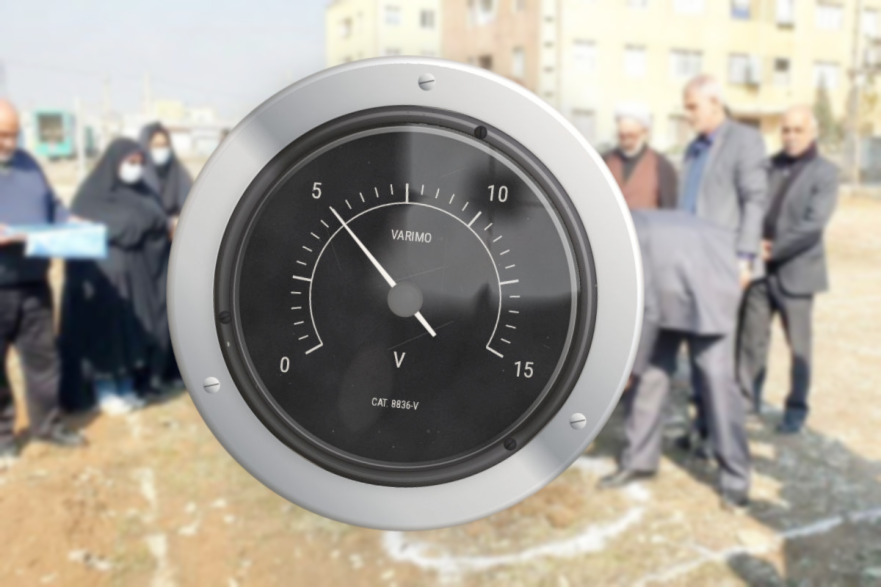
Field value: V 5
